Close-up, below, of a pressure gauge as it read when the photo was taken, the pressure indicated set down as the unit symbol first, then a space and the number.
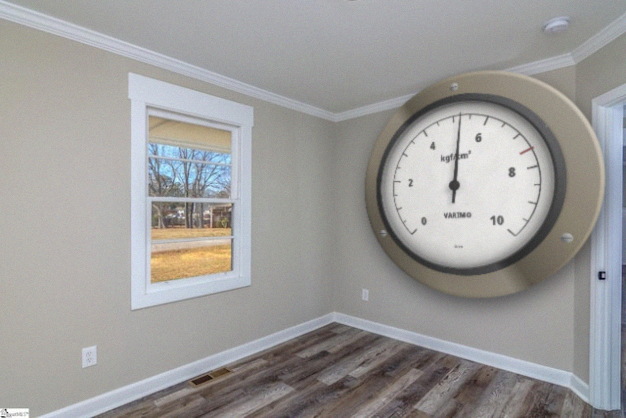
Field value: kg/cm² 5.25
